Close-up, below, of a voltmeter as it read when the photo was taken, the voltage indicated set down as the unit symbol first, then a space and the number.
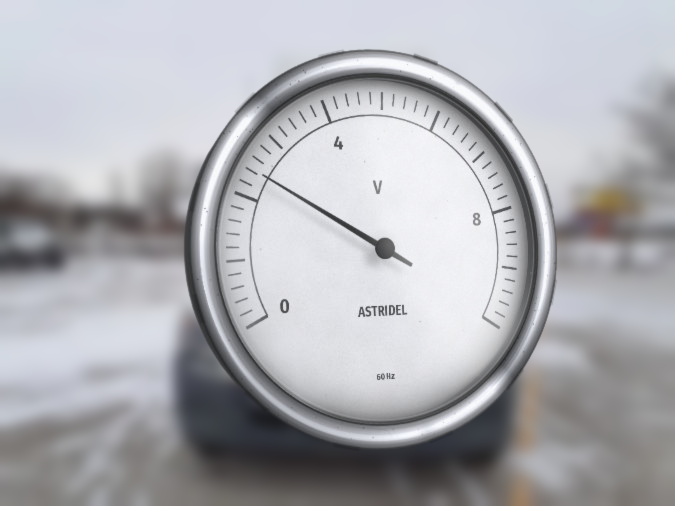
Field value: V 2.4
